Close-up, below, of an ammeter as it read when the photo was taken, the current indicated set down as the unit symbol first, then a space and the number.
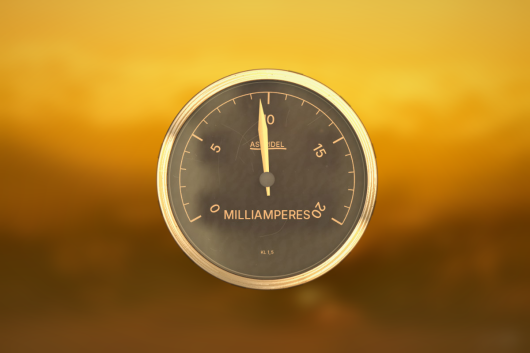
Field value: mA 9.5
